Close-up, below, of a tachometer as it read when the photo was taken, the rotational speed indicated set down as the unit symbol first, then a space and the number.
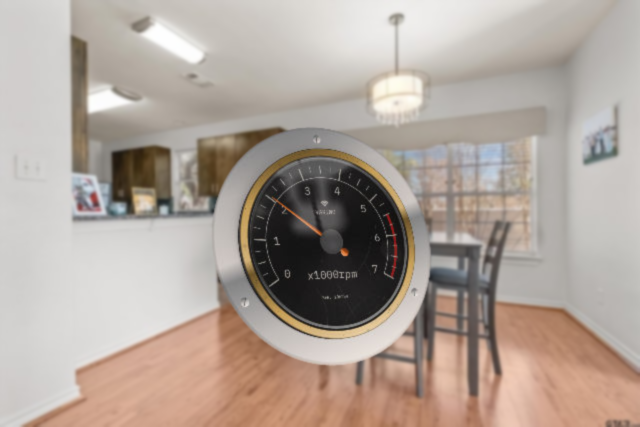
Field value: rpm 2000
